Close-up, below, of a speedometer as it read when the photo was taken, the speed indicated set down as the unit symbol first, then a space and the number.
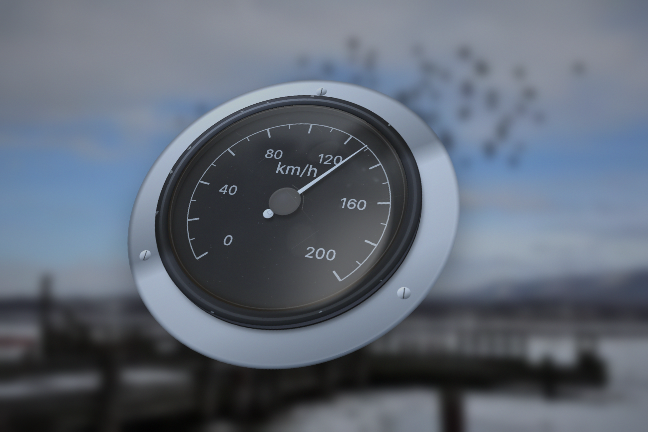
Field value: km/h 130
